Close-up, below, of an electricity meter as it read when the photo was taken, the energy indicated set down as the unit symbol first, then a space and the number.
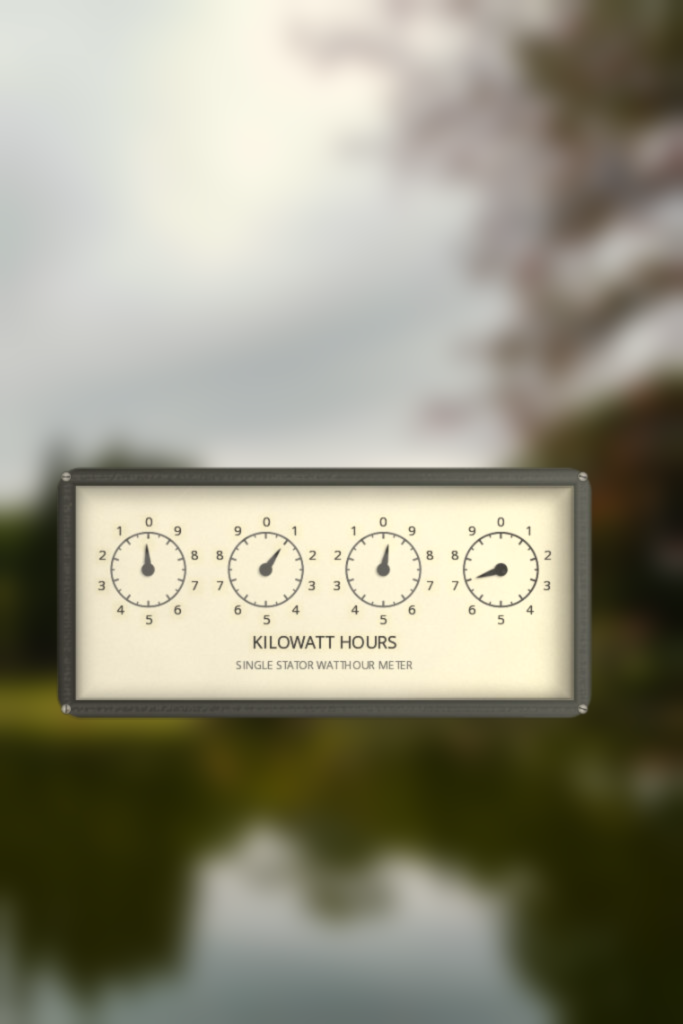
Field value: kWh 97
